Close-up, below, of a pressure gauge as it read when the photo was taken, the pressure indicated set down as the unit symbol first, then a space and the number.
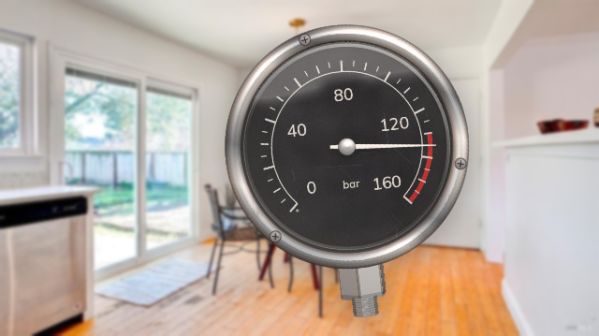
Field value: bar 135
